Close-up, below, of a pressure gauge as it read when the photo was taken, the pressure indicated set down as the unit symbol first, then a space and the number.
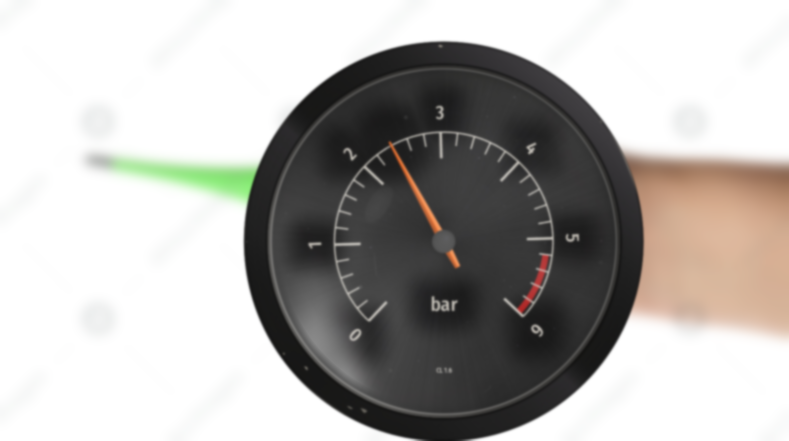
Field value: bar 2.4
